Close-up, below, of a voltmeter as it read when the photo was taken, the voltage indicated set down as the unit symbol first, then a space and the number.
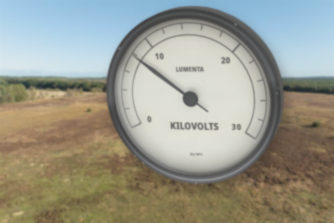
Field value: kV 8
